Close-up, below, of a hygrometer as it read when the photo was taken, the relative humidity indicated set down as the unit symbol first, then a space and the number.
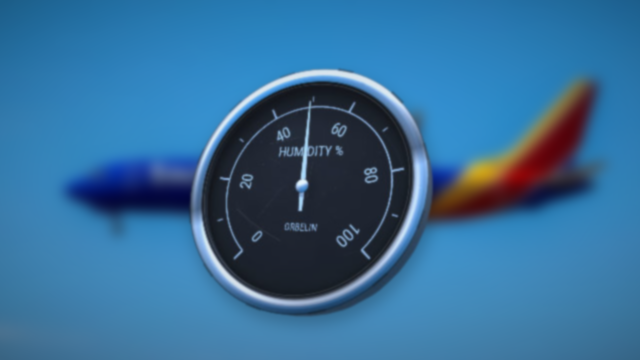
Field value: % 50
